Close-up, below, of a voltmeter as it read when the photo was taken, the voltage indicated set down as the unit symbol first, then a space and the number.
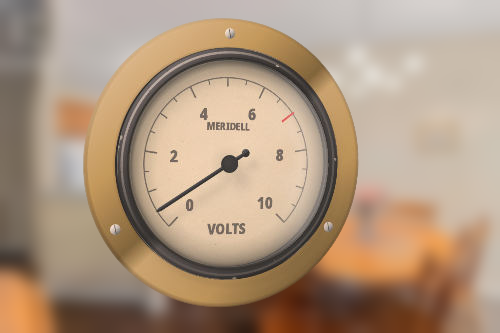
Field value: V 0.5
